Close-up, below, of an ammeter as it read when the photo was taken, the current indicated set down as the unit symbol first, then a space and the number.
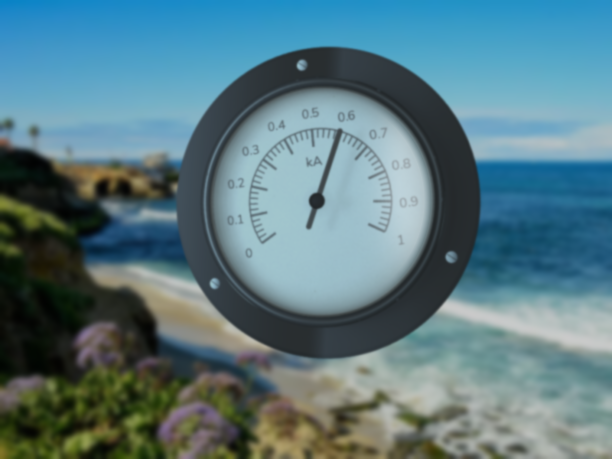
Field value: kA 0.6
